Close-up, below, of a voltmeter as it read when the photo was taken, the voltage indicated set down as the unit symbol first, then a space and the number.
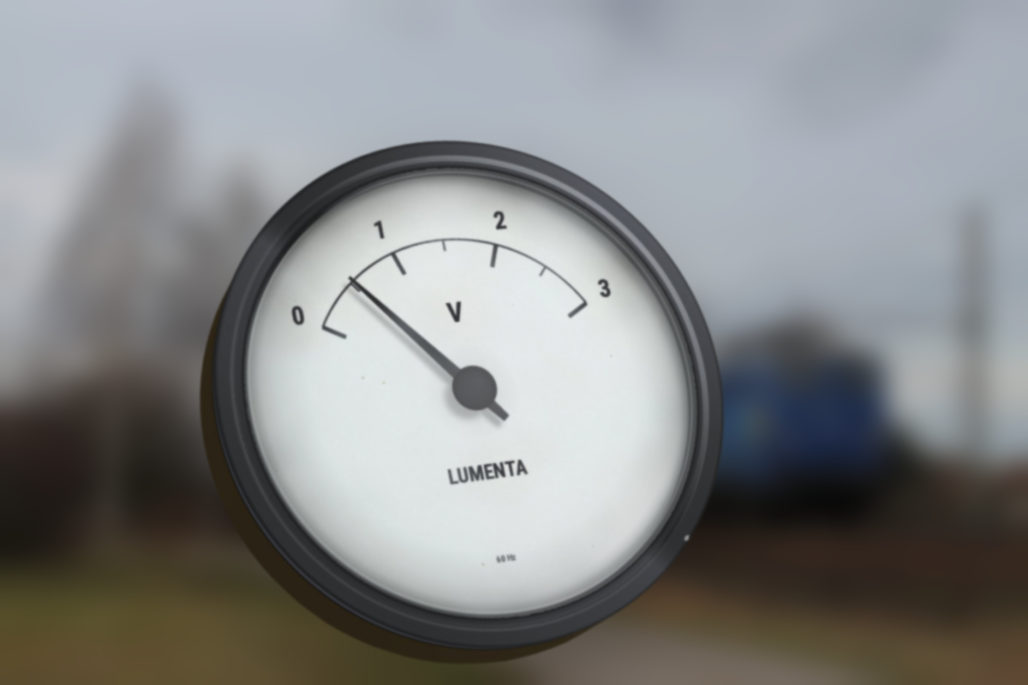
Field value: V 0.5
